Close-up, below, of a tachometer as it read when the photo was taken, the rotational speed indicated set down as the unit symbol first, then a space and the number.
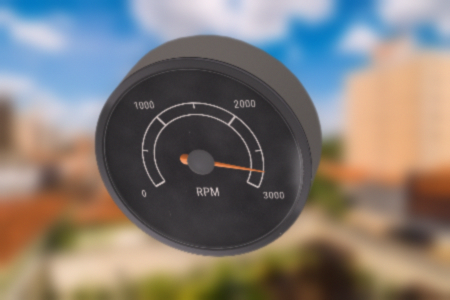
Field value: rpm 2750
